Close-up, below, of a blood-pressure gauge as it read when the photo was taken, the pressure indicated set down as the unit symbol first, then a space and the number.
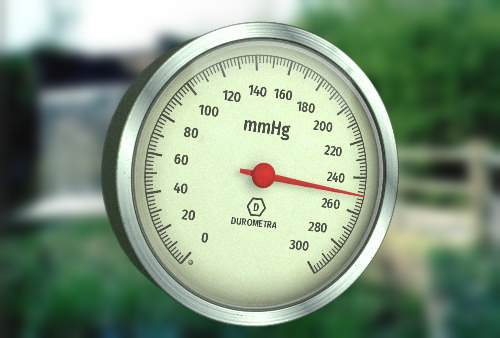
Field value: mmHg 250
